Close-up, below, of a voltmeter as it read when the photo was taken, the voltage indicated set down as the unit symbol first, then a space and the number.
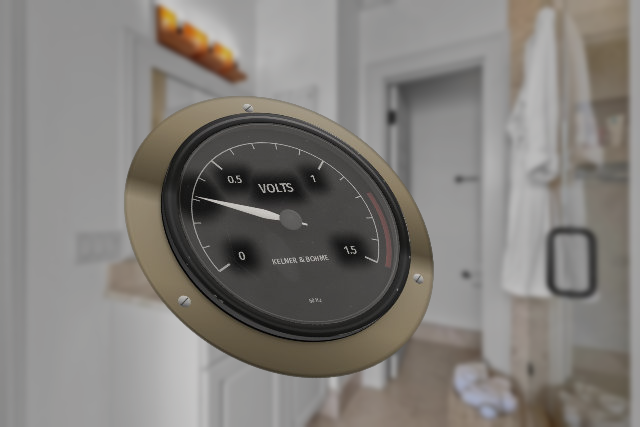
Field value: V 0.3
